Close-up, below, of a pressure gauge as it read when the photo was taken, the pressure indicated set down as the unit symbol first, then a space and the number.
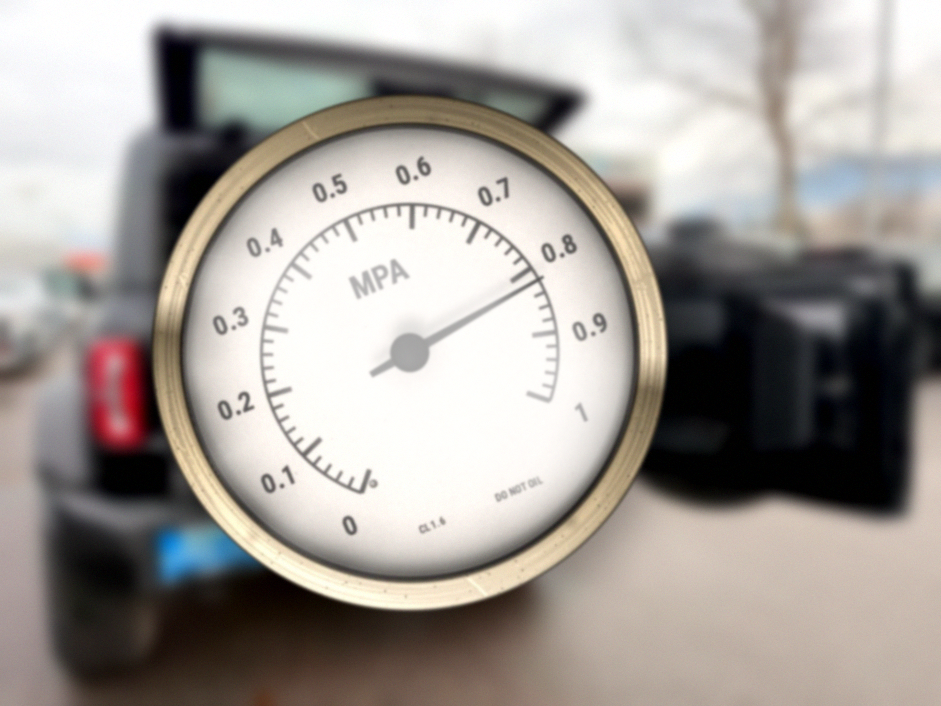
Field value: MPa 0.82
